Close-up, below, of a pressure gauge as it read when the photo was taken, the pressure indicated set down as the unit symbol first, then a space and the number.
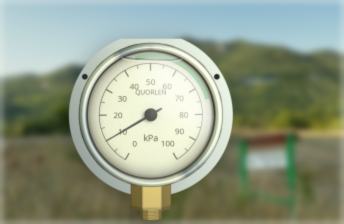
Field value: kPa 10
